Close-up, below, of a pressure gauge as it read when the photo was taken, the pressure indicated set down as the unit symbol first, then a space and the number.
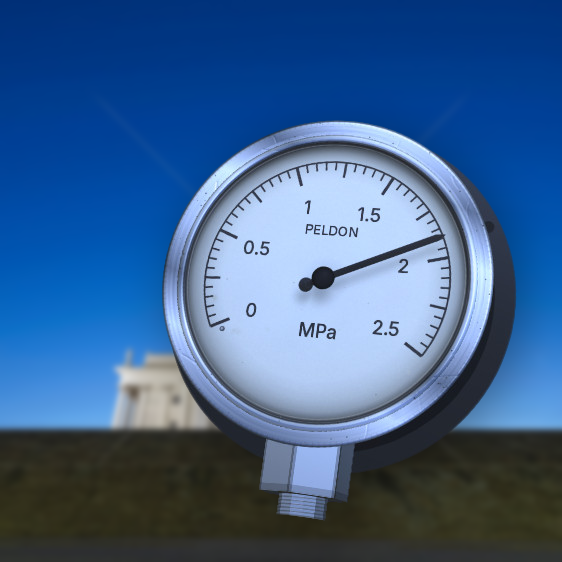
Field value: MPa 1.9
